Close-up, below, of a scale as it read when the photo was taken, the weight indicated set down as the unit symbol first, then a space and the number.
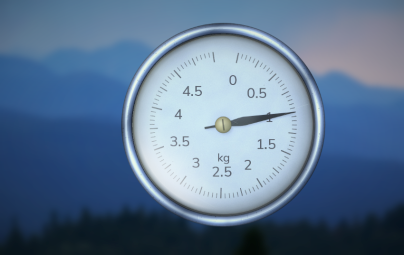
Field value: kg 1
